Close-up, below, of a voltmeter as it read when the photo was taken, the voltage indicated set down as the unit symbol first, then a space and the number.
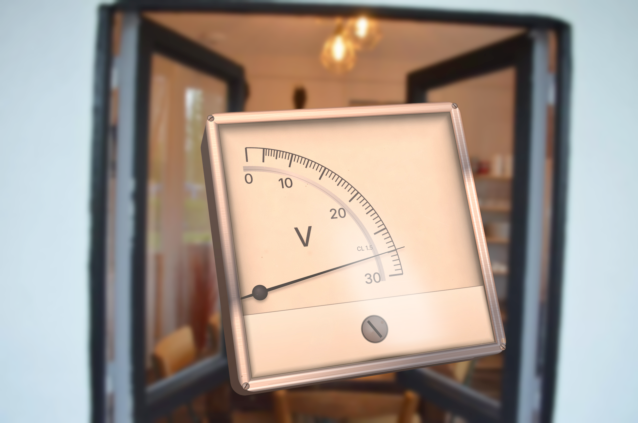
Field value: V 27.5
